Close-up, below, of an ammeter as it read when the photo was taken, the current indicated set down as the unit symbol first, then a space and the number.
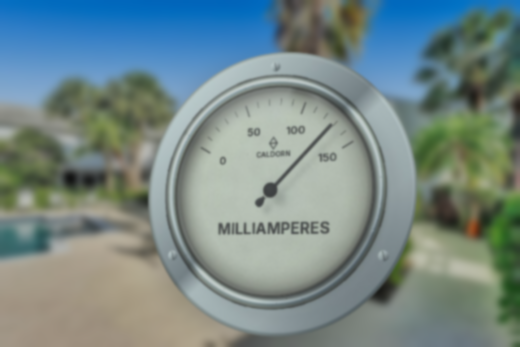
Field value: mA 130
